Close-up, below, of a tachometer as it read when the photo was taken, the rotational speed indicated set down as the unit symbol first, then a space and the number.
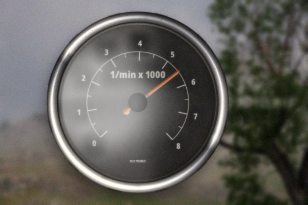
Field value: rpm 5500
